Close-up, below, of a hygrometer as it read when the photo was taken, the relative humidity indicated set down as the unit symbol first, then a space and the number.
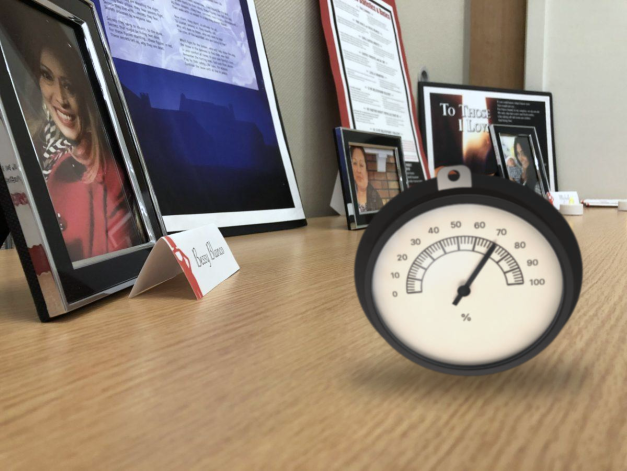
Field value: % 70
